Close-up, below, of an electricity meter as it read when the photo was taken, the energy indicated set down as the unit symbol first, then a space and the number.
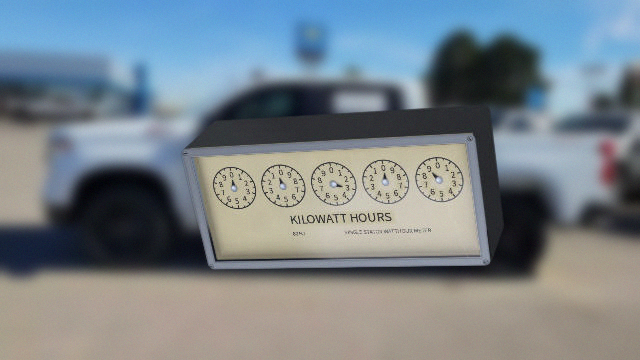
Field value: kWh 299
